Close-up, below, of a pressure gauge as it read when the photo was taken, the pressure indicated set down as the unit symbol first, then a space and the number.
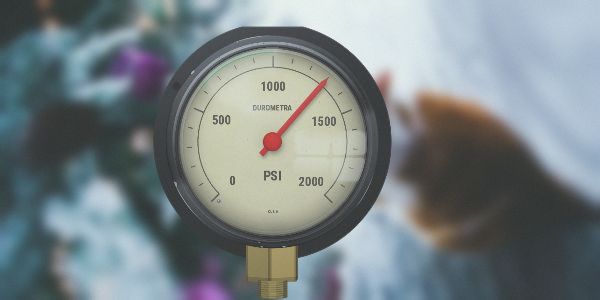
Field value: psi 1300
